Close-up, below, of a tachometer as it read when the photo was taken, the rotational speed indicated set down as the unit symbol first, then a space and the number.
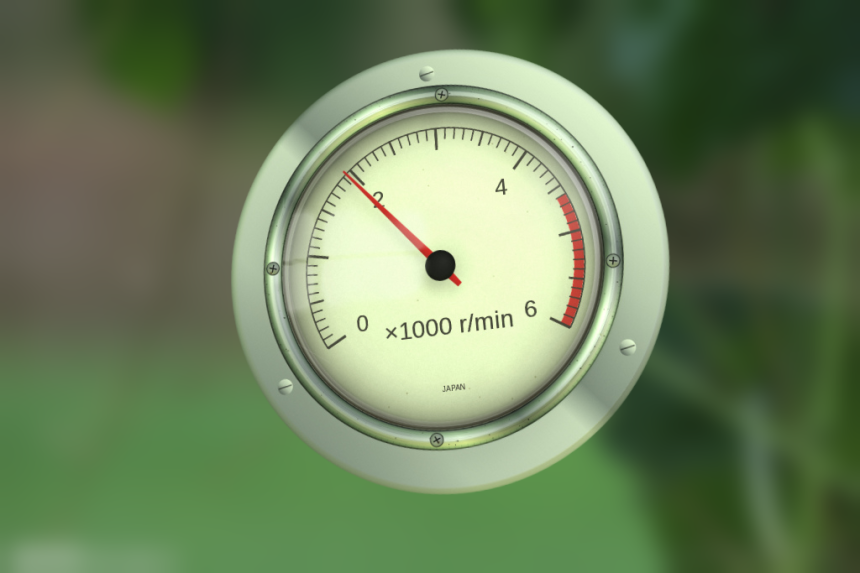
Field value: rpm 1950
